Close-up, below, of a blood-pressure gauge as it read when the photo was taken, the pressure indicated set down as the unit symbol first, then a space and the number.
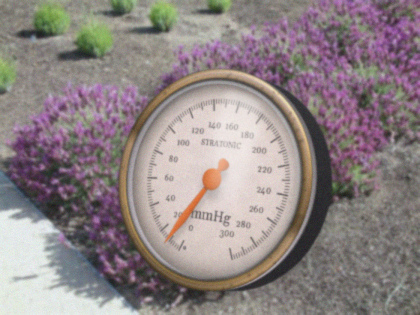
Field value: mmHg 10
